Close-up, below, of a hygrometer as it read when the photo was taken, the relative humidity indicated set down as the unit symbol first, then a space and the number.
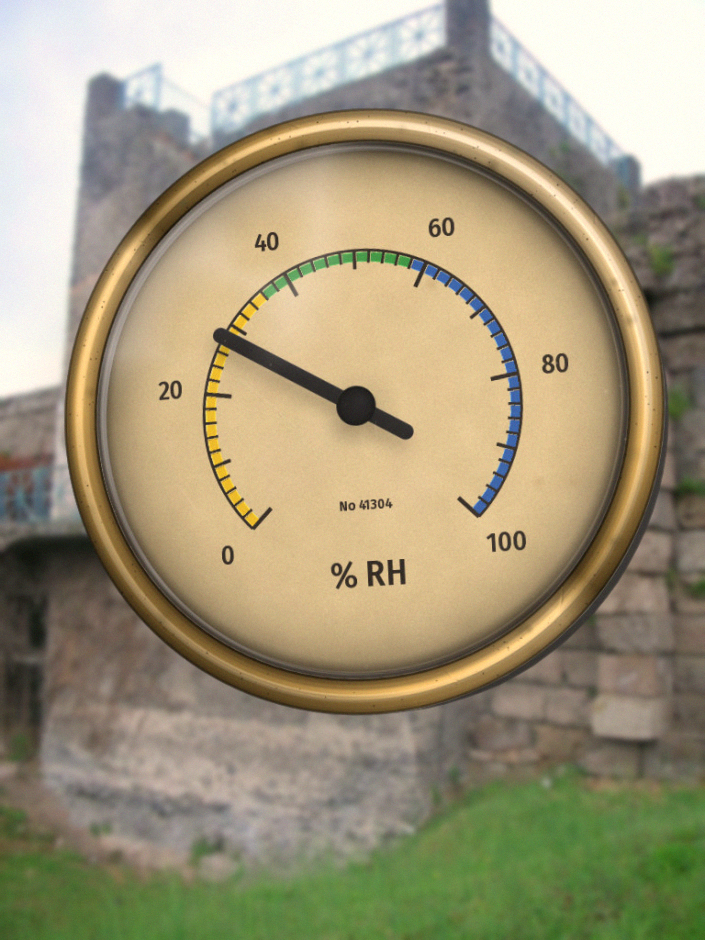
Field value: % 28
